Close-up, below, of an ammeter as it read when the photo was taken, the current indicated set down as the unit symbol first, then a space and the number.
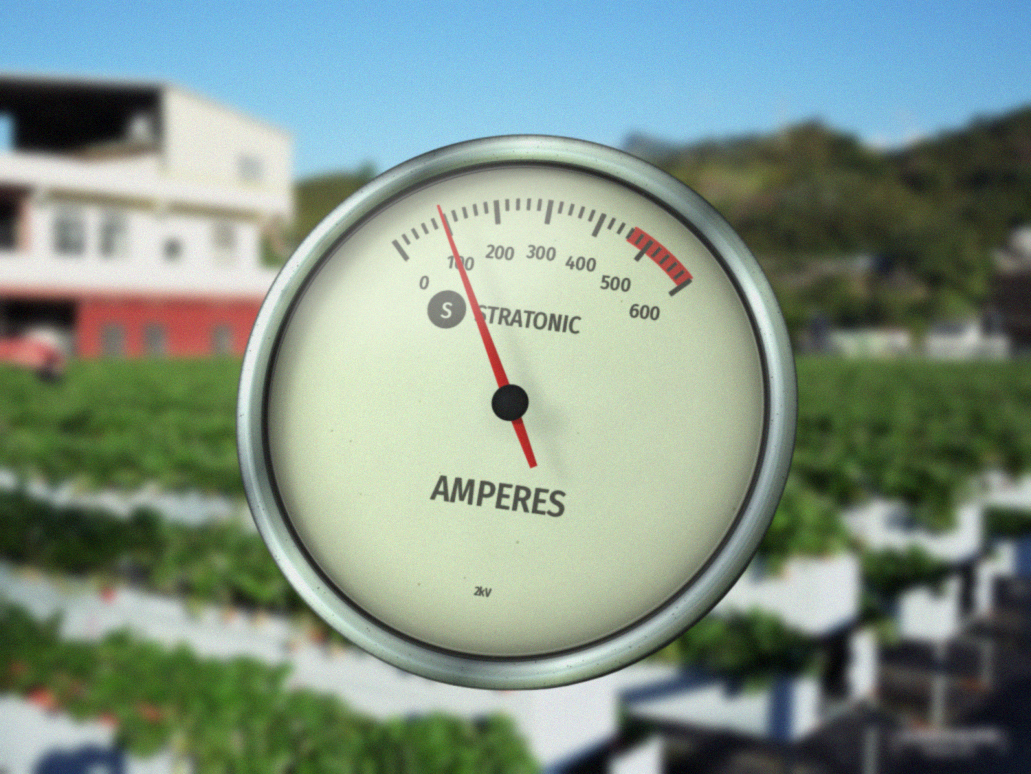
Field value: A 100
